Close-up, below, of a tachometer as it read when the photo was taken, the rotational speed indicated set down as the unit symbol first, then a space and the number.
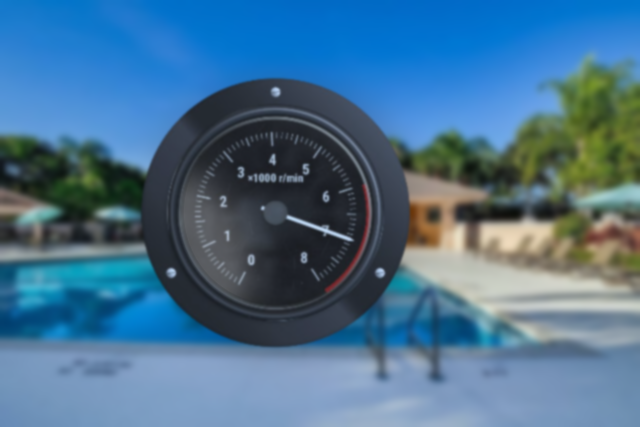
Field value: rpm 7000
